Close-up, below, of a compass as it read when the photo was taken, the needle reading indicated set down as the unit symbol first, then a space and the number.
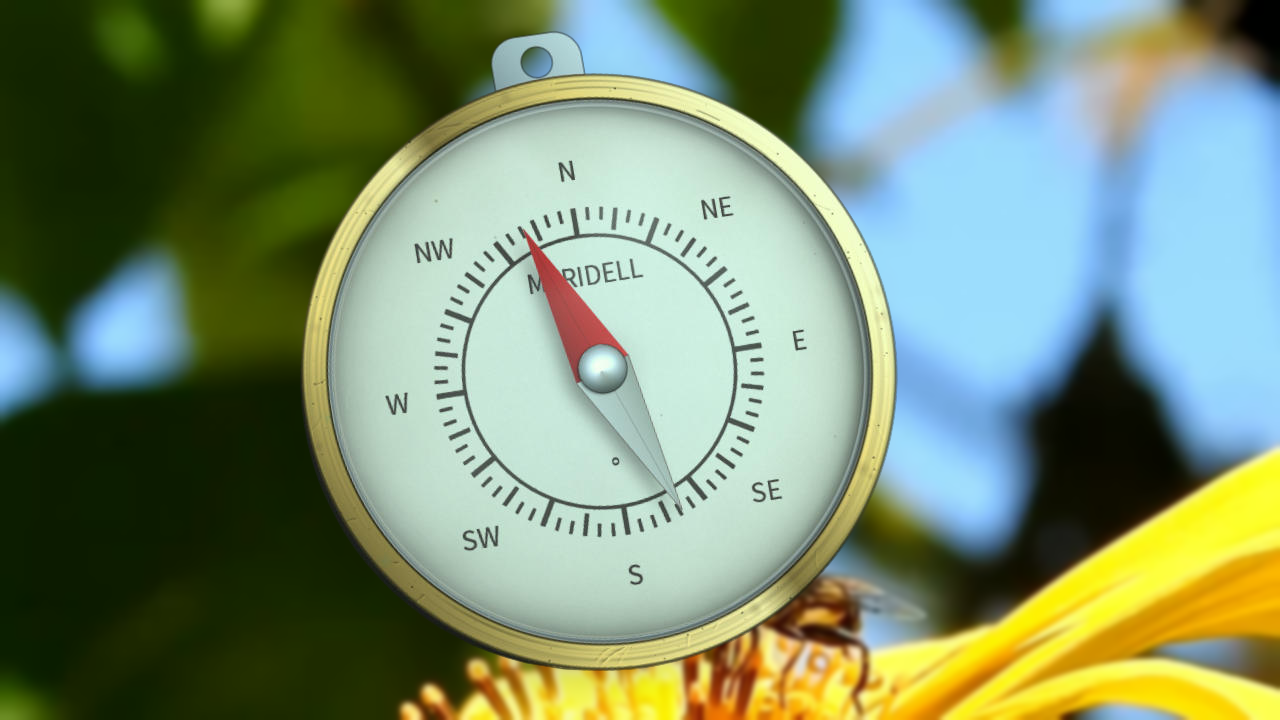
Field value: ° 340
